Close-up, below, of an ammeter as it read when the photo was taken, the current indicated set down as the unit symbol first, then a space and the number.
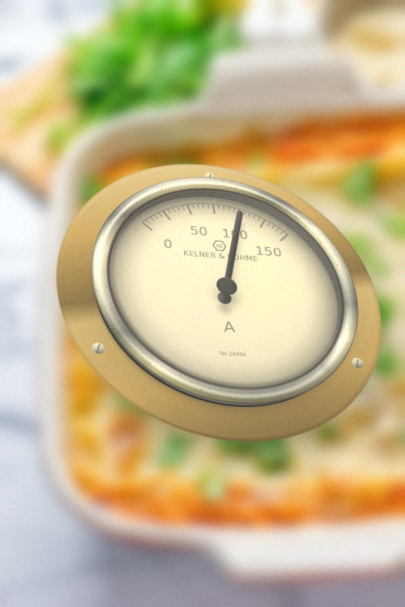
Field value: A 100
